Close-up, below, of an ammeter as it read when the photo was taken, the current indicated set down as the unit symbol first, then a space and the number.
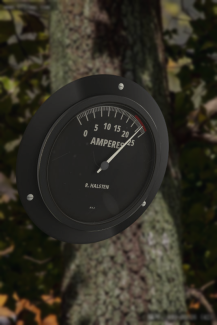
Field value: A 22.5
